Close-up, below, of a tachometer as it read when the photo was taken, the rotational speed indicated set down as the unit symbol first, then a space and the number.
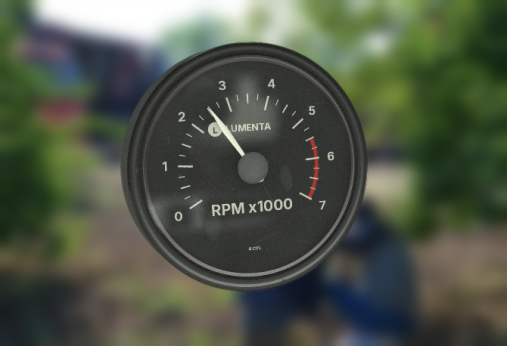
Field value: rpm 2500
